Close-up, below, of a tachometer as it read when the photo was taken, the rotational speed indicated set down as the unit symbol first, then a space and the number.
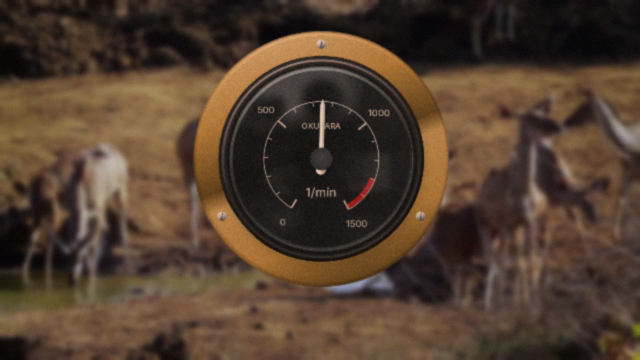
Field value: rpm 750
